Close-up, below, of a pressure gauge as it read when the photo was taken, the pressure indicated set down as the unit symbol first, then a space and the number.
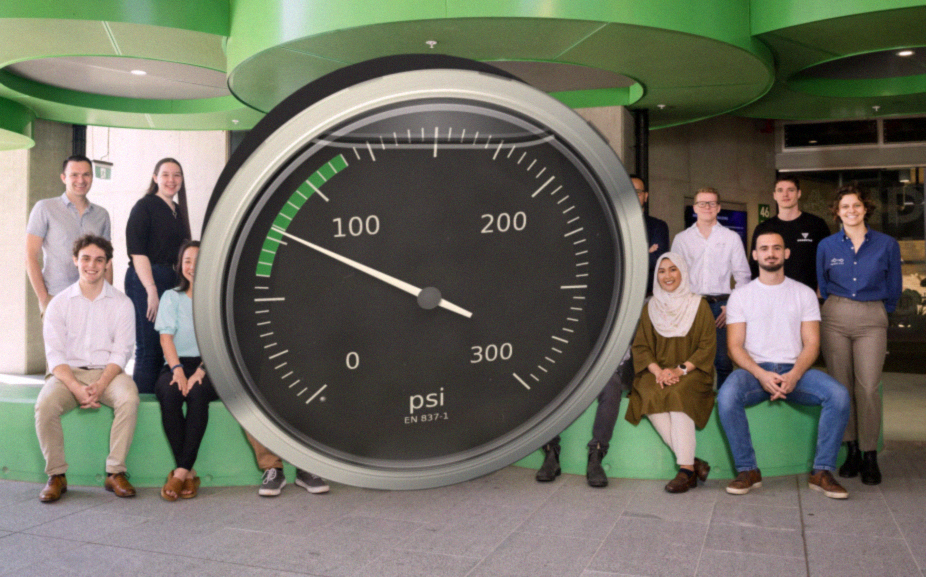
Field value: psi 80
